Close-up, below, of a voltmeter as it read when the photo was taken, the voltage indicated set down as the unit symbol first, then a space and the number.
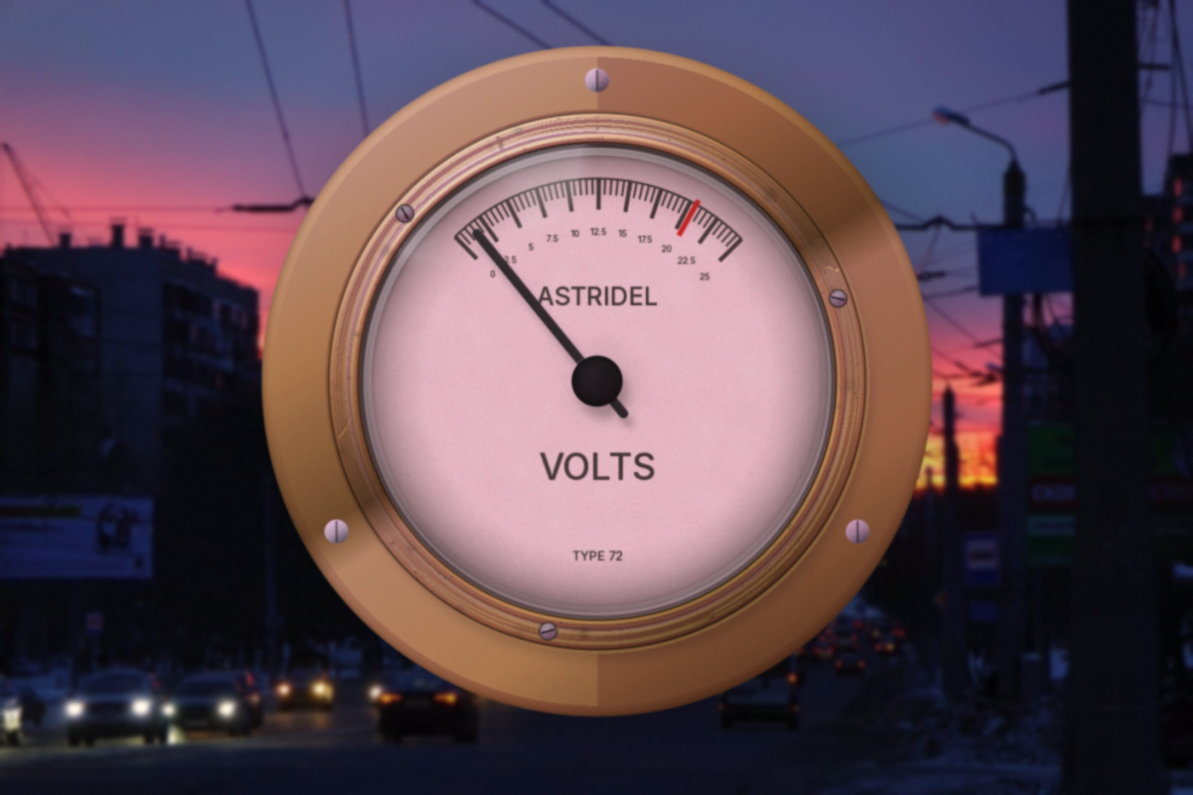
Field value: V 1.5
